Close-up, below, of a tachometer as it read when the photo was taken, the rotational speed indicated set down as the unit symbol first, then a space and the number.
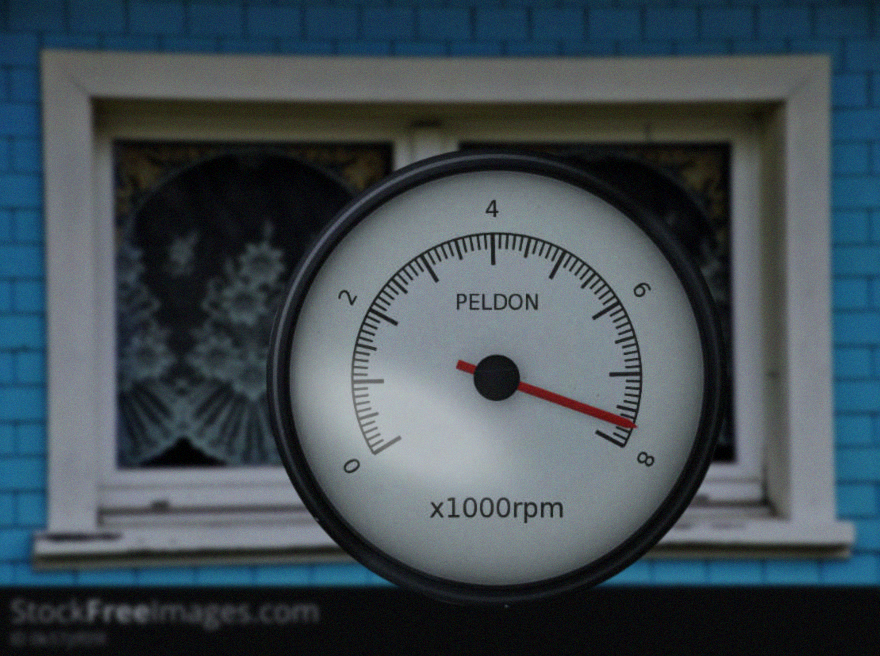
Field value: rpm 7700
